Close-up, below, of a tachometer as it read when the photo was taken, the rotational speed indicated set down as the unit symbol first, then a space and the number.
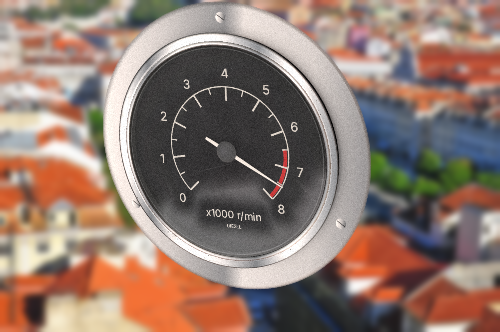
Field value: rpm 7500
